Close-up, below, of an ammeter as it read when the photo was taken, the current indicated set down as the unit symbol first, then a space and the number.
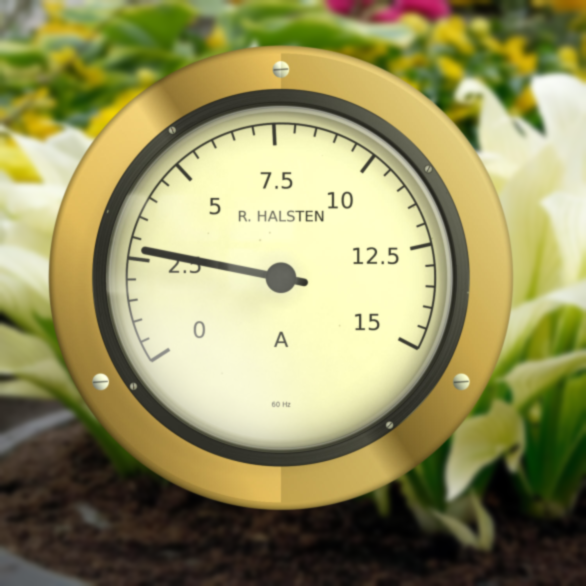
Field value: A 2.75
